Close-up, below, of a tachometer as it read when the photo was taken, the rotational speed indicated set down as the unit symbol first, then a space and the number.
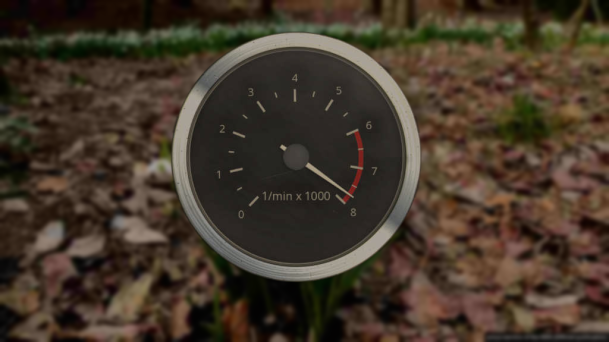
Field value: rpm 7750
